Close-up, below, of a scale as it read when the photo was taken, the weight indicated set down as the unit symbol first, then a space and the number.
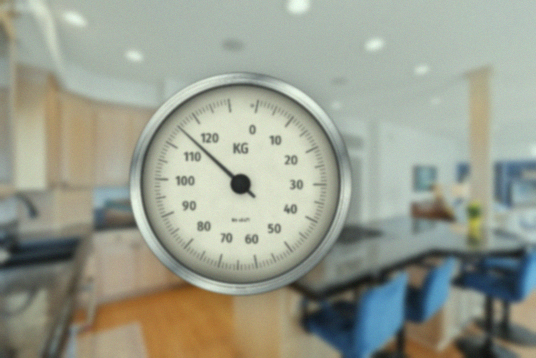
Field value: kg 115
